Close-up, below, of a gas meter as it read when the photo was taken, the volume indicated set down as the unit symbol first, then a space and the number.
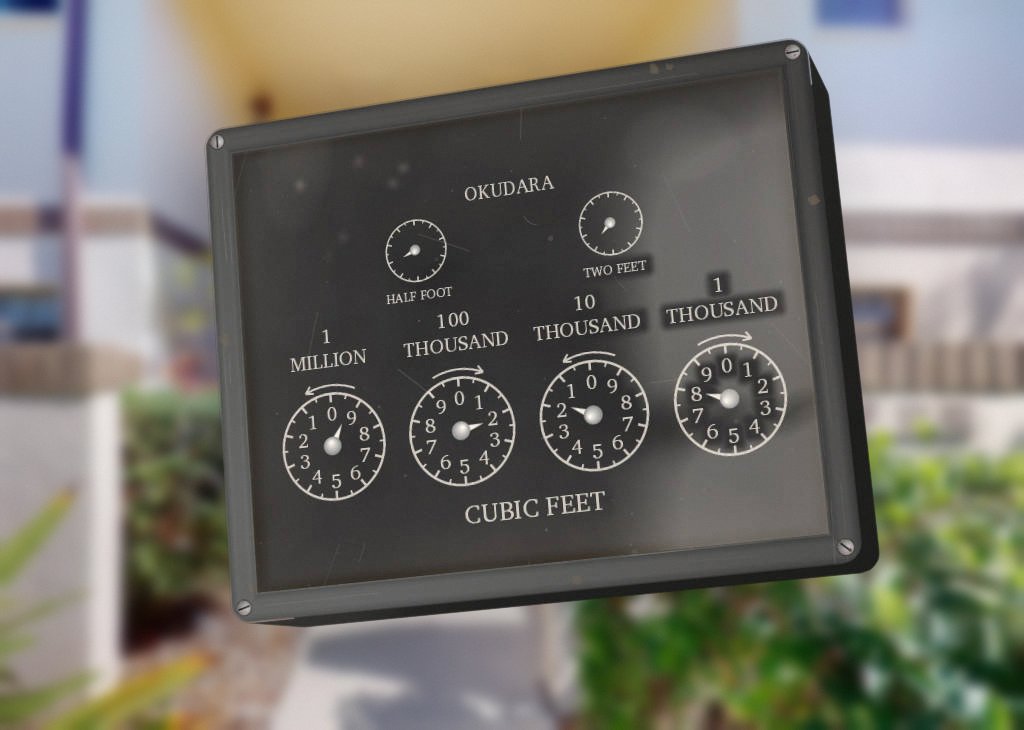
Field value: ft³ 921800
